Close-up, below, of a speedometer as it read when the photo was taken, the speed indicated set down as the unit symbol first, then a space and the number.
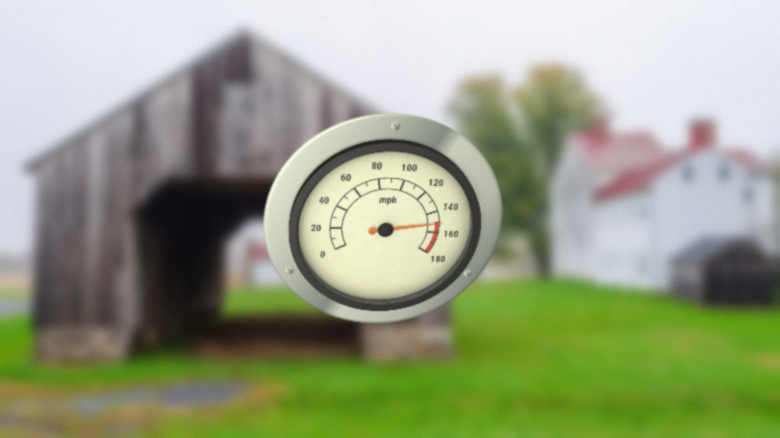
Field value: mph 150
